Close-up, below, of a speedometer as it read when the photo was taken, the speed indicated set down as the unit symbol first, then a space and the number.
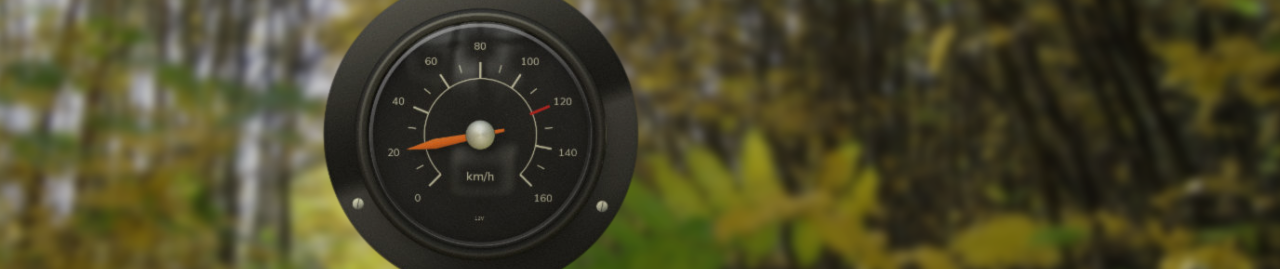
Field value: km/h 20
